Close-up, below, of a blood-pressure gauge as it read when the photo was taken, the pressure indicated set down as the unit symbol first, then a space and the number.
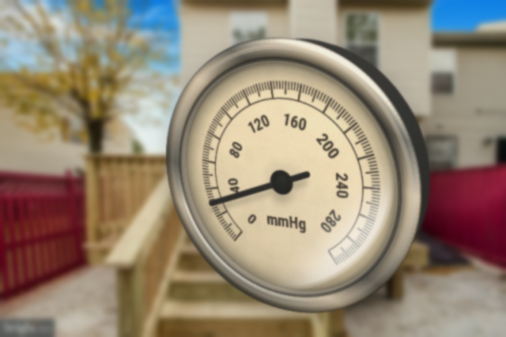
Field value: mmHg 30
